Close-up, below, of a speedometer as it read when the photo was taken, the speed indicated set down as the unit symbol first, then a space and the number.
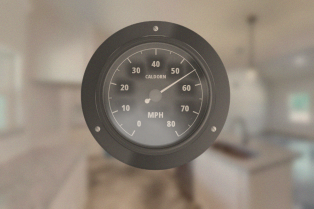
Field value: mph 55
